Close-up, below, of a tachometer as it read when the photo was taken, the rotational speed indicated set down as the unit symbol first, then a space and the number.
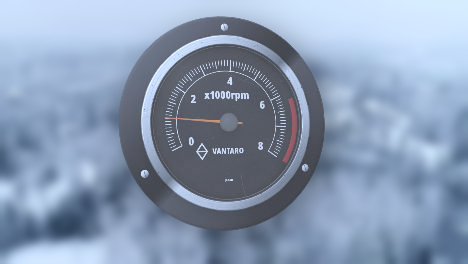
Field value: rpm 1000
